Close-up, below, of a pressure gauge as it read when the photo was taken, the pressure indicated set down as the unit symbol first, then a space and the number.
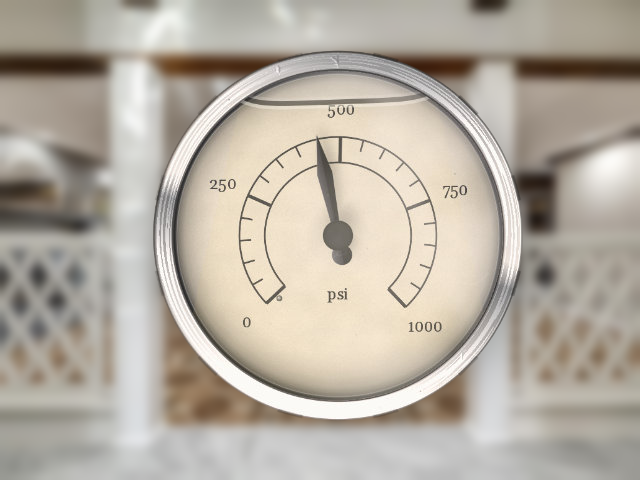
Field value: psi 450
